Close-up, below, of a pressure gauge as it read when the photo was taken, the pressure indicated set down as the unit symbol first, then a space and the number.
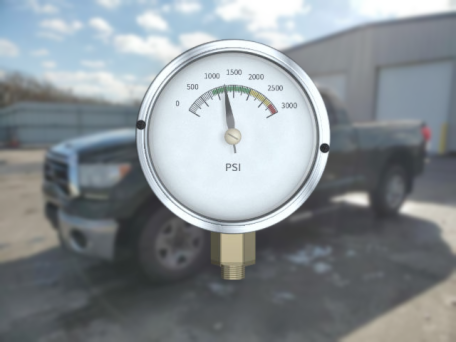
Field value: psi 1250
